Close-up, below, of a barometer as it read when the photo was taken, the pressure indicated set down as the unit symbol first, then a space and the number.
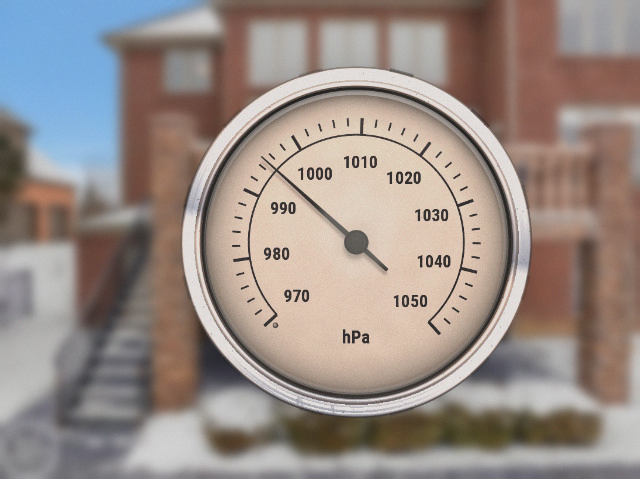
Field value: hPa 995
